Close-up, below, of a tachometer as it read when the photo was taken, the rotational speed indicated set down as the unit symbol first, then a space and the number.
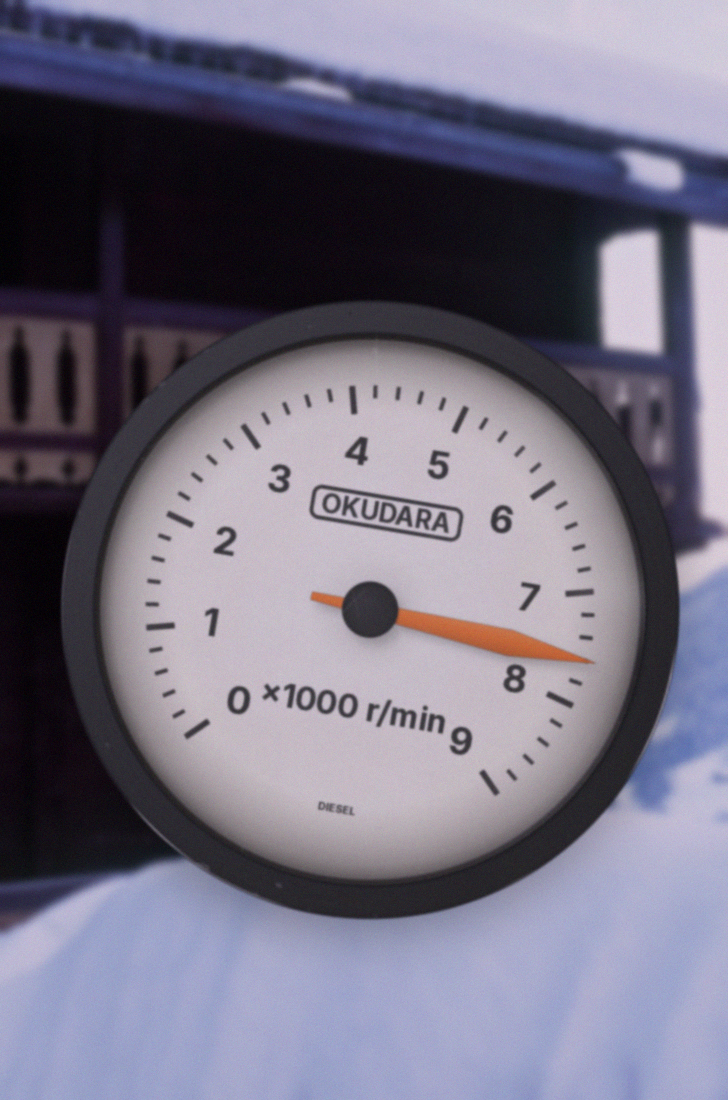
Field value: rpm 7600
